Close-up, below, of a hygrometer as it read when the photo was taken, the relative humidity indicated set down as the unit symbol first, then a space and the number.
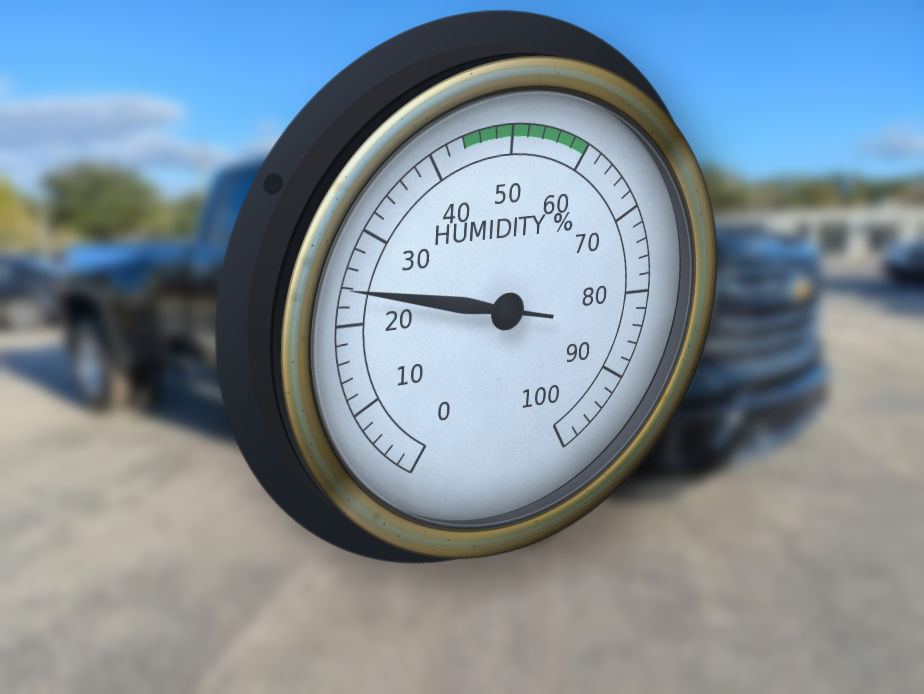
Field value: % 24
